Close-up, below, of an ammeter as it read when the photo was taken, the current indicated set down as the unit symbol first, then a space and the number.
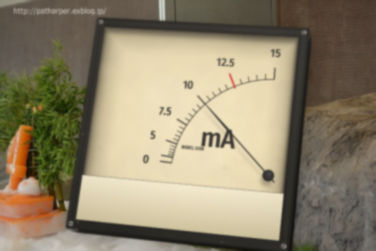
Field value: mA 10
